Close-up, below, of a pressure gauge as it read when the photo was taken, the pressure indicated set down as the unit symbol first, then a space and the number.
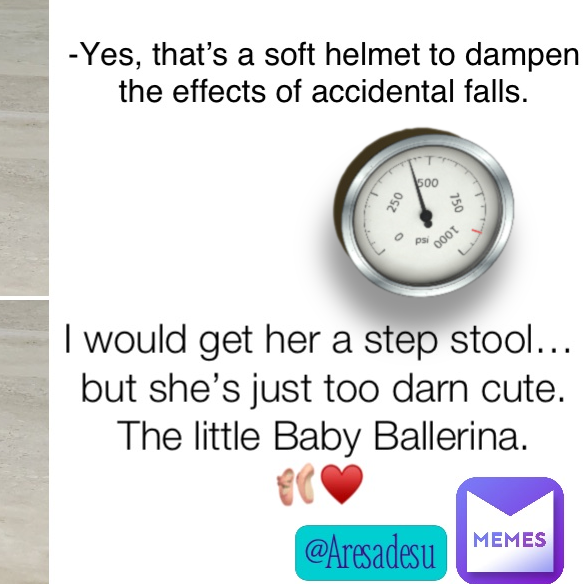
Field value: psi 425
